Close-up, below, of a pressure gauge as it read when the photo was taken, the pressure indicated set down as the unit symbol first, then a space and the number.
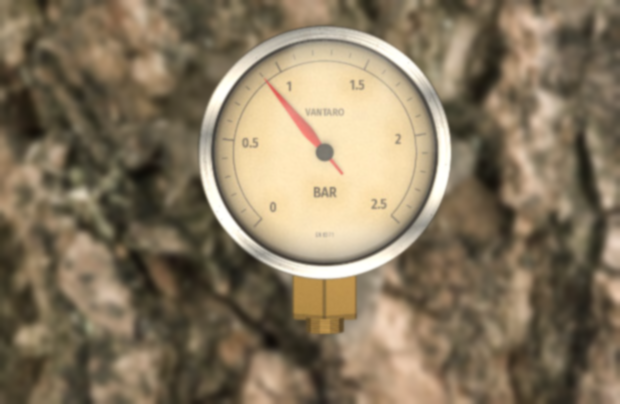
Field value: bar 0.9
